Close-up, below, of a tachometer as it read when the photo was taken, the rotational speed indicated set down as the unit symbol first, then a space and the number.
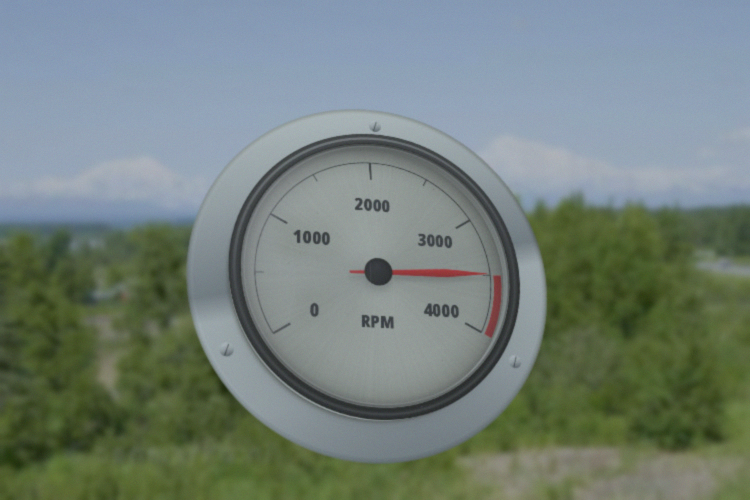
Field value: rpm 3500
